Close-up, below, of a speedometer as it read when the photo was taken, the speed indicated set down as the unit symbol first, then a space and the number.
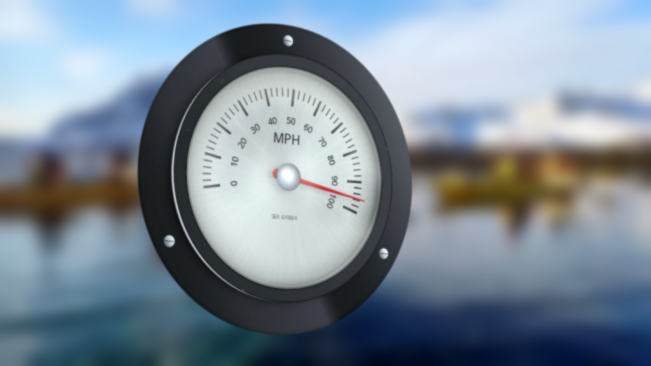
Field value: mph 96
